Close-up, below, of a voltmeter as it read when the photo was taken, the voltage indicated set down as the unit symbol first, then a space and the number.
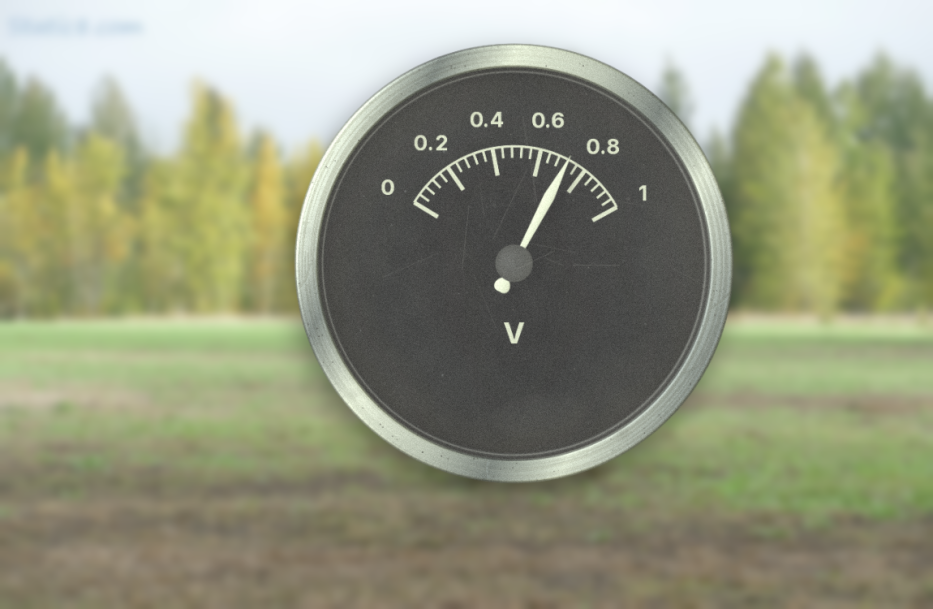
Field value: V 0.72
